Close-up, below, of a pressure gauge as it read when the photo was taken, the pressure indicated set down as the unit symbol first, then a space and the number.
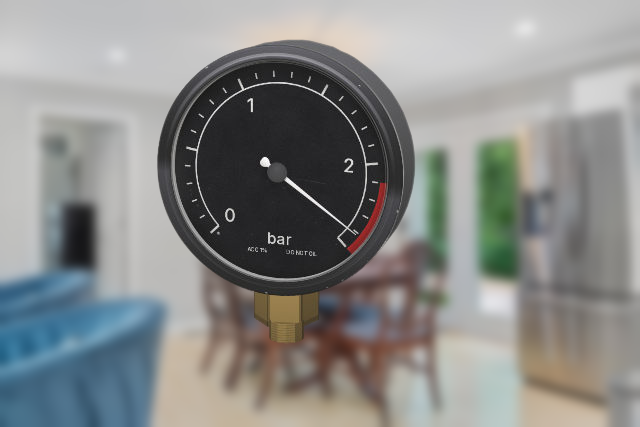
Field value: bar 2.4
